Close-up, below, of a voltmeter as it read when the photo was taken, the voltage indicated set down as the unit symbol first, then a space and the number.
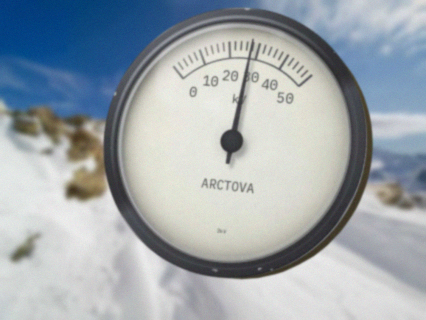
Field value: kV 28
